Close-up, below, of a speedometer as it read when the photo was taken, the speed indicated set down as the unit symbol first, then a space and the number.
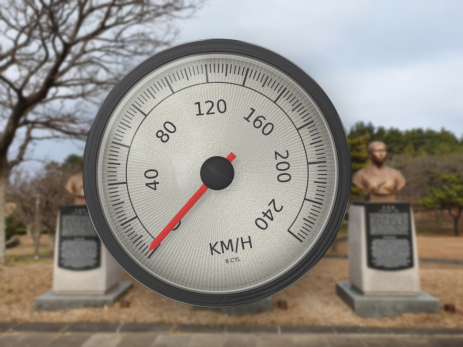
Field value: km/h 2
